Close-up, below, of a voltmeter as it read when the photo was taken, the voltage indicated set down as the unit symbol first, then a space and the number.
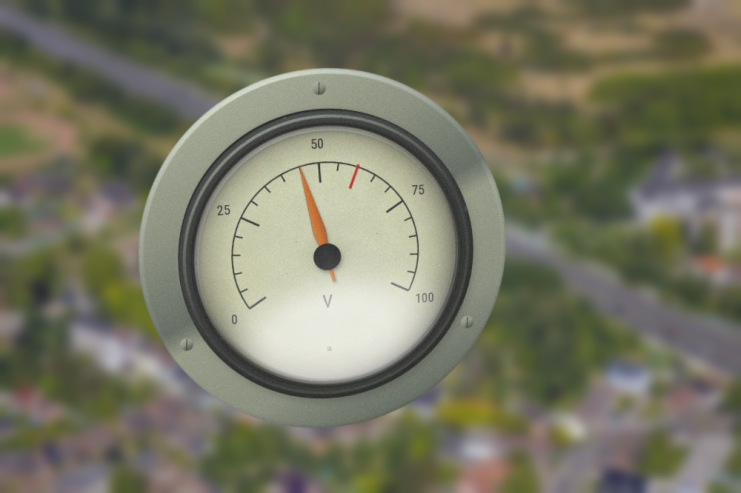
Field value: V 45
